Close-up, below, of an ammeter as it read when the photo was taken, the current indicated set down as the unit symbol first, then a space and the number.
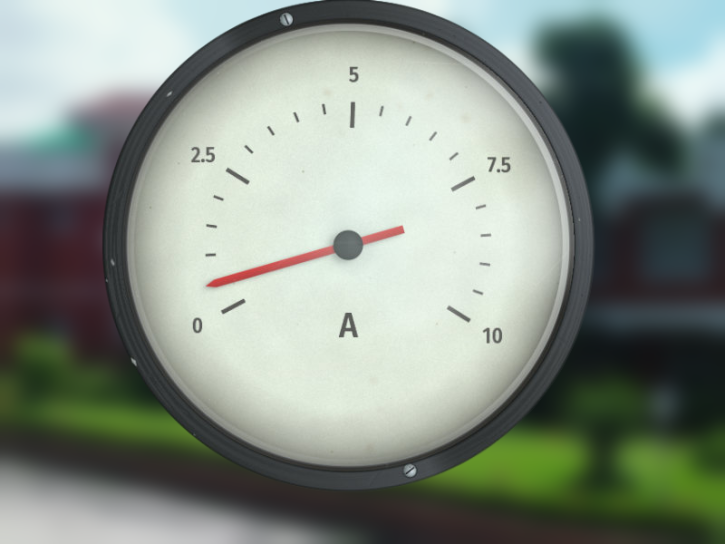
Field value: A 0.5
